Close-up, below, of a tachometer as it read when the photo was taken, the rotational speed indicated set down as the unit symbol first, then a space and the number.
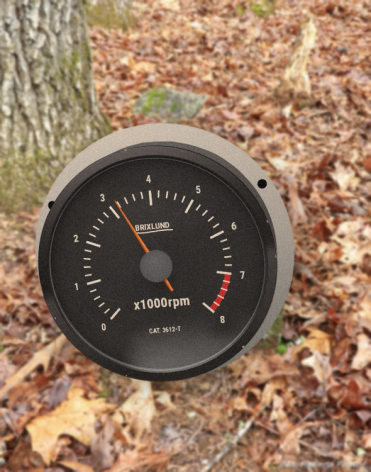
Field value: rpm 3200
